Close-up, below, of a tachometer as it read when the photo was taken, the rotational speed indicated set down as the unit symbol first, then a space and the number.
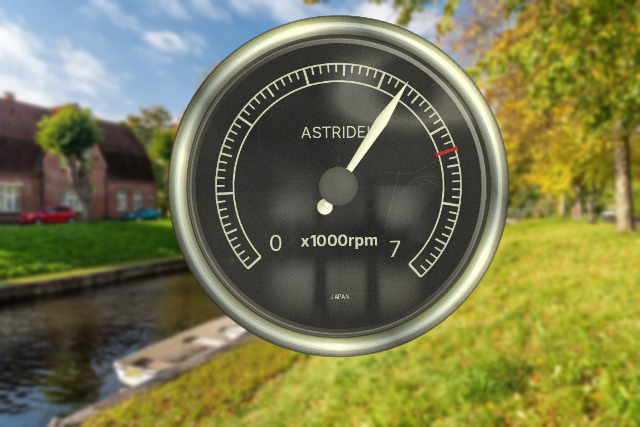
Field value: rpm 4300
